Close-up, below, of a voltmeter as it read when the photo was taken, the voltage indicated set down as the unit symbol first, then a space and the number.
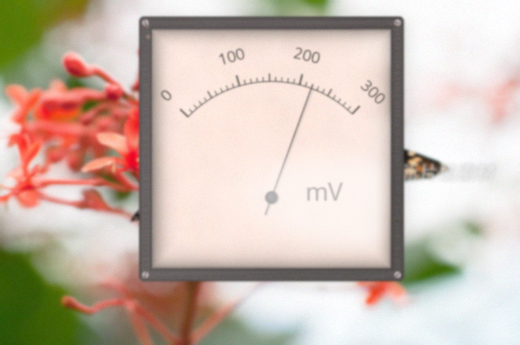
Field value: mV 220
